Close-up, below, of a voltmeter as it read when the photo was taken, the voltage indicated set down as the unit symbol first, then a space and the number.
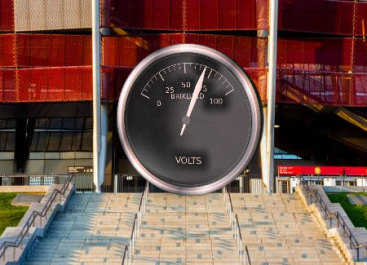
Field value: V 70
